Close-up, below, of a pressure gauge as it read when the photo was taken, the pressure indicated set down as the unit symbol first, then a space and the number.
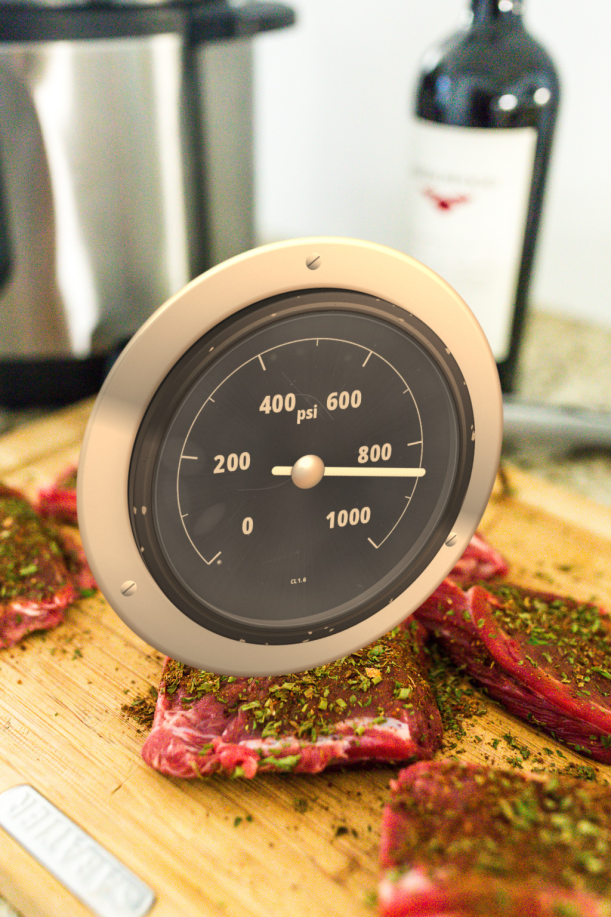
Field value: psi 850
